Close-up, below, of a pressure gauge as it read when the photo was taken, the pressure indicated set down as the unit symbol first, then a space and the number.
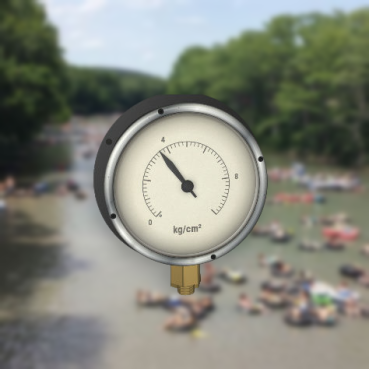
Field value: kg/cm² 3.6
